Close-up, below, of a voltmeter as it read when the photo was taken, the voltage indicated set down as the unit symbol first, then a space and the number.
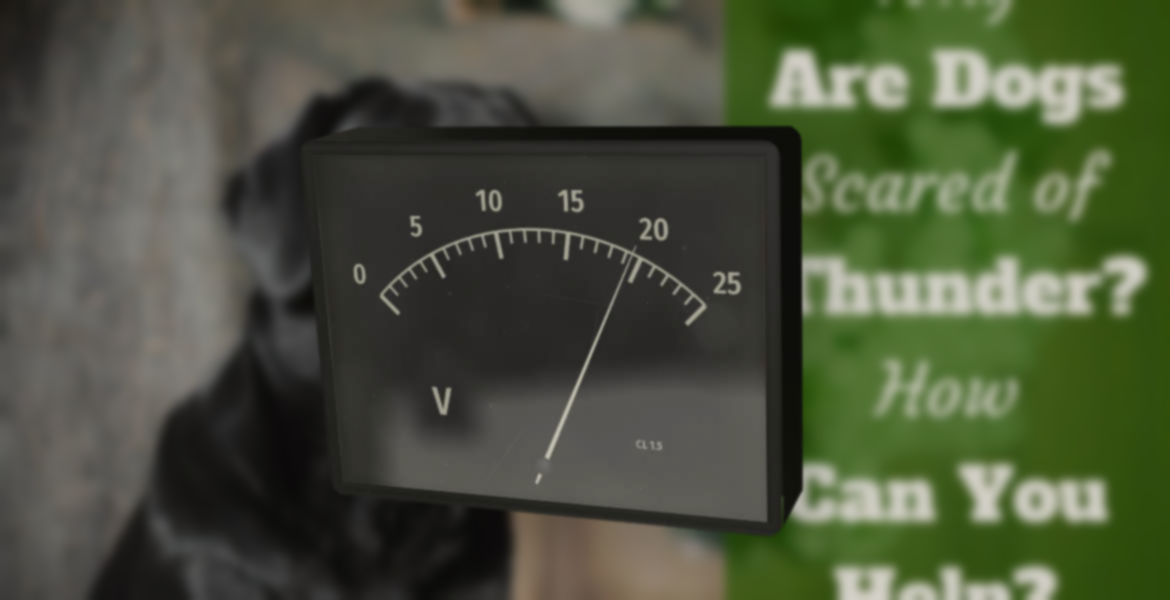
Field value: V 19.5
